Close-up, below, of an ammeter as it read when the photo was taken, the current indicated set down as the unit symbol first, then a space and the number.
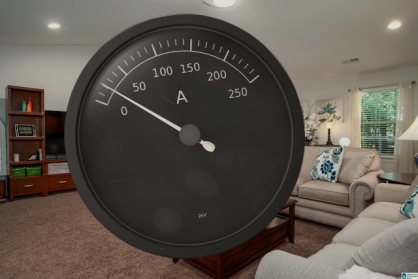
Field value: A 20
